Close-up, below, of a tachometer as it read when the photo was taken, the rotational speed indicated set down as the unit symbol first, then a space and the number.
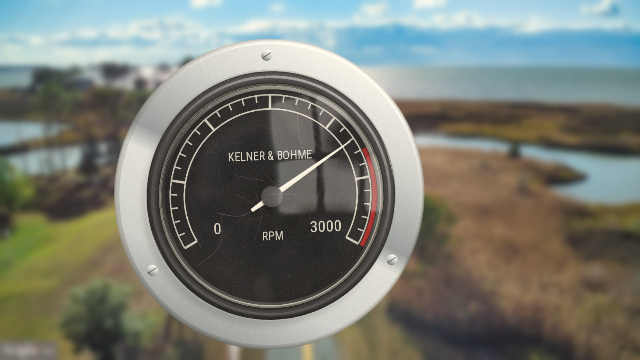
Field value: rpm 2200
